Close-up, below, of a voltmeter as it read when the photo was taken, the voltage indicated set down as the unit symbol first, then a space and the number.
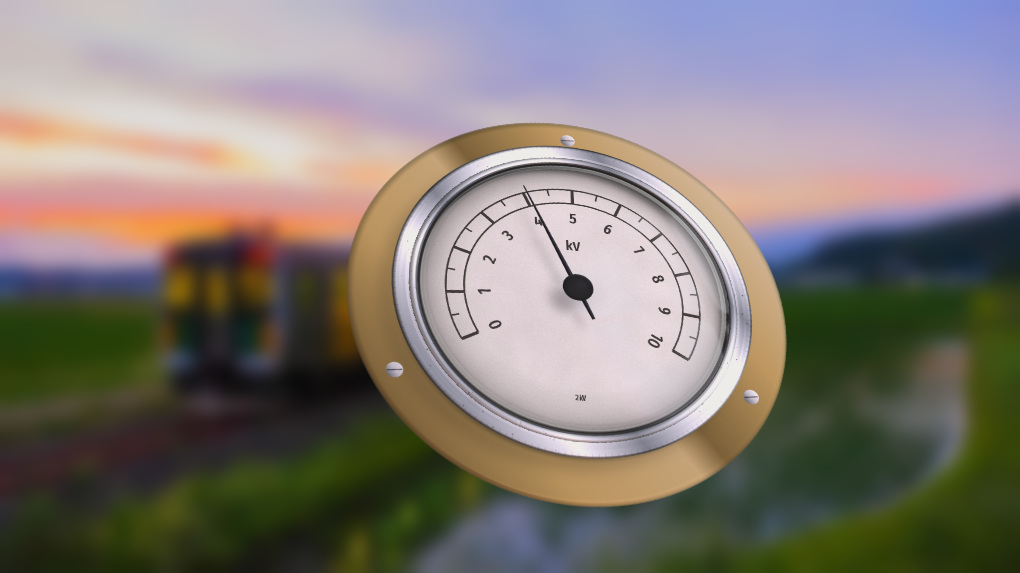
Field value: kV 4
